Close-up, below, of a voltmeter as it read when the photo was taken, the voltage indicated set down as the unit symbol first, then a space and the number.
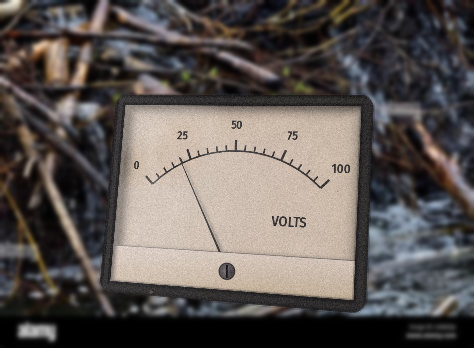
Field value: V 20
